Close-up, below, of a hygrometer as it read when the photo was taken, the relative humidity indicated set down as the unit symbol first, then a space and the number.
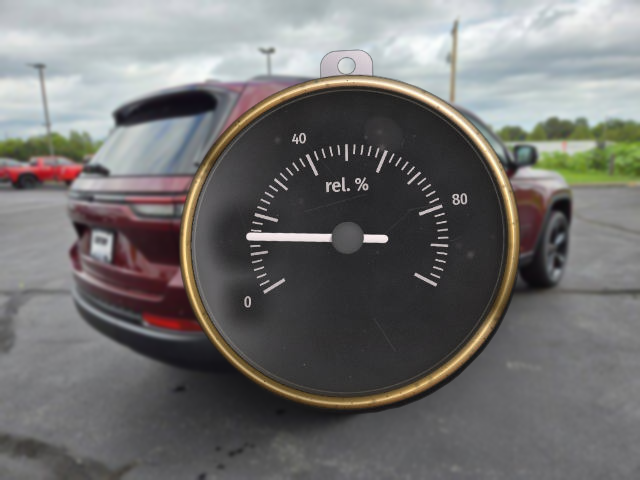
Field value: % 14
